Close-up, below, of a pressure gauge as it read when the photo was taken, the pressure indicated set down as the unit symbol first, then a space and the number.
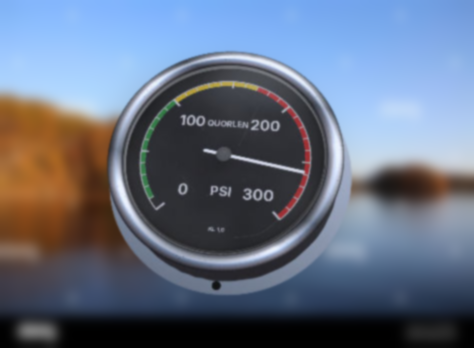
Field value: psi 260
